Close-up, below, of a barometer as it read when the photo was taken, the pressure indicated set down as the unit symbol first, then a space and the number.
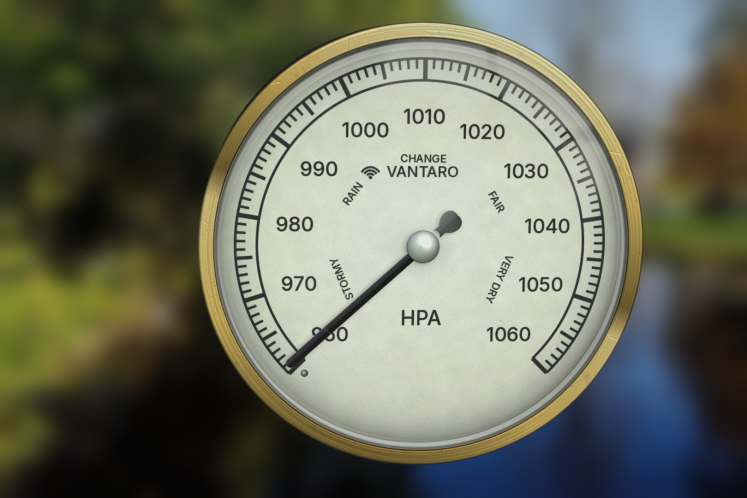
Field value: hPa 961
